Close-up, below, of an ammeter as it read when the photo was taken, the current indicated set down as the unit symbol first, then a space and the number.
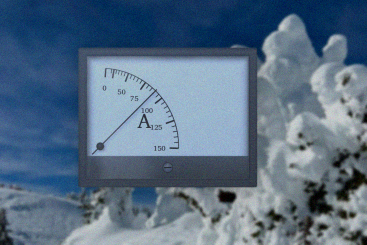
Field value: A 90
